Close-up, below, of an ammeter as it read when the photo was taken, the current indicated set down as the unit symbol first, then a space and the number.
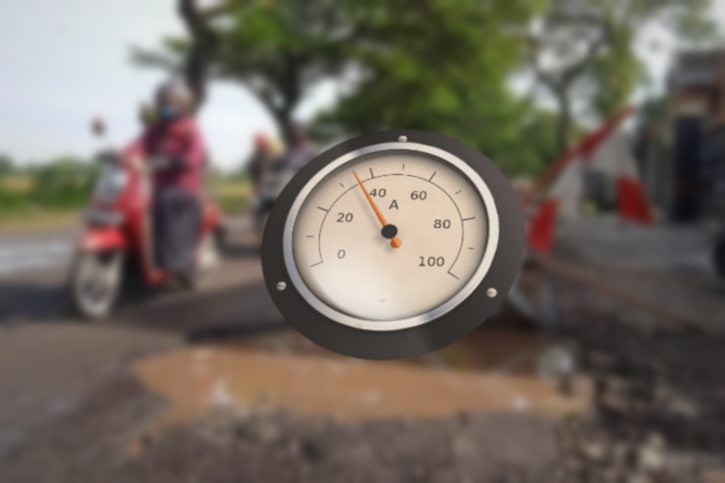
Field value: A 35
